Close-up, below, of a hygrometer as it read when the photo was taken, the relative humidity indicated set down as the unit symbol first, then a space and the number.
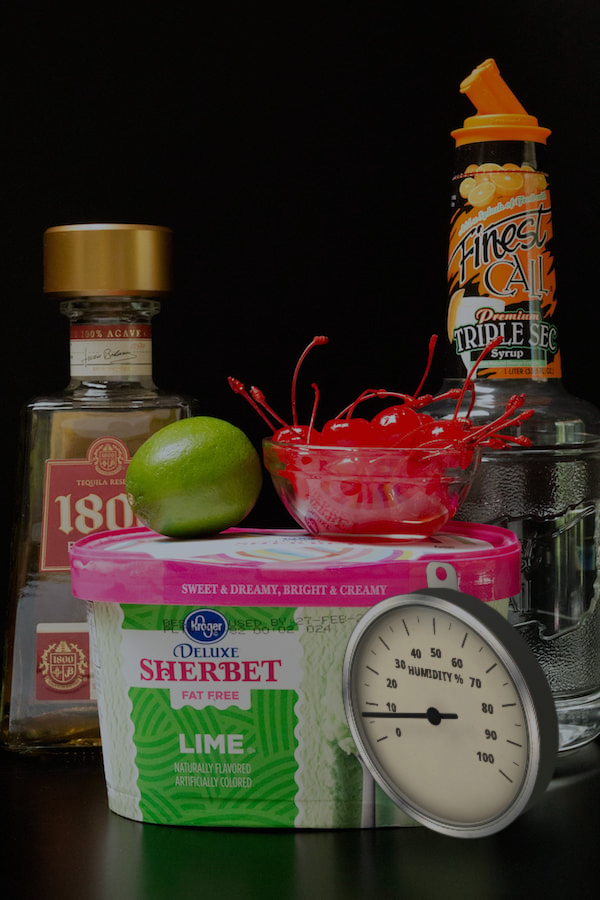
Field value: % 7.5
